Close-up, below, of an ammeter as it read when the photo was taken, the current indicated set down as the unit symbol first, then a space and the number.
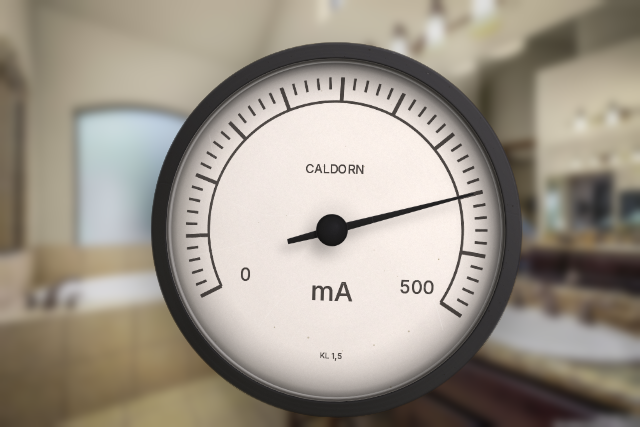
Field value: mA 400
